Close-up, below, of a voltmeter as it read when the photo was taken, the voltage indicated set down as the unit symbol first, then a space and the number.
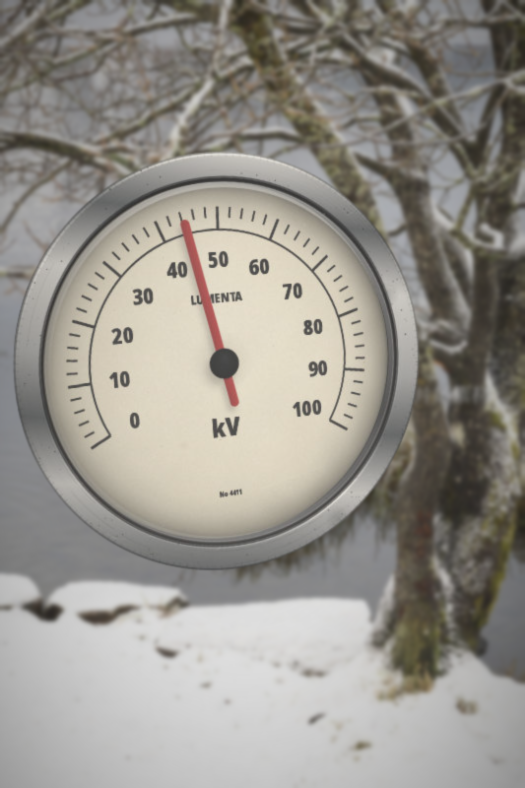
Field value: kV 44
